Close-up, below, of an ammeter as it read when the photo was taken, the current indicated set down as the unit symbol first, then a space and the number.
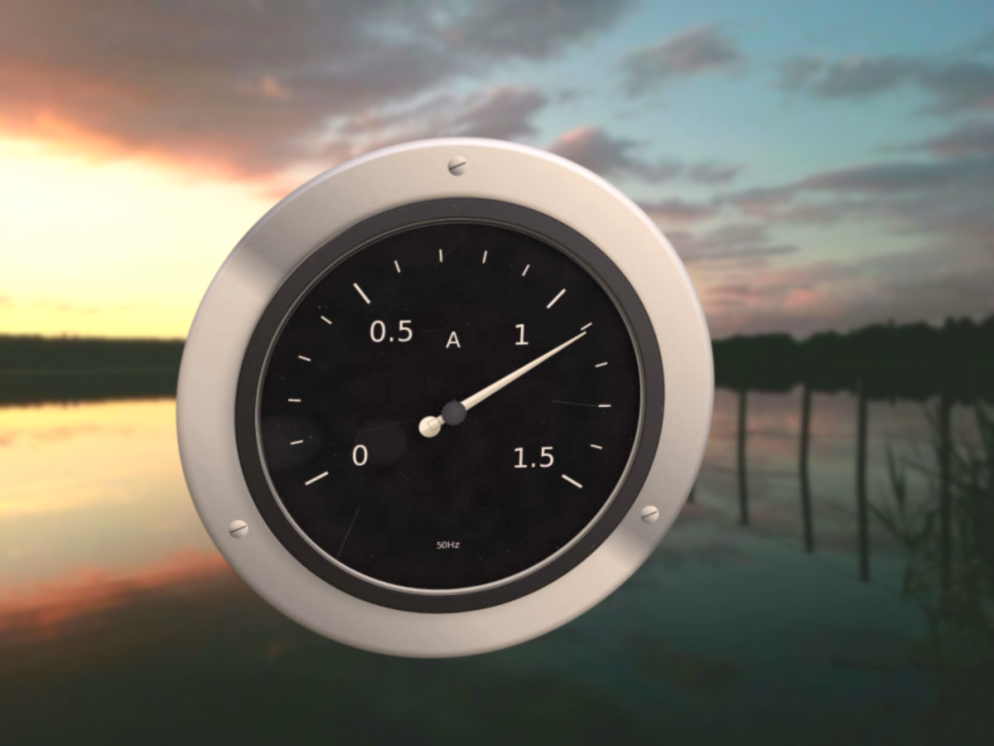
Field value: A 1.1
